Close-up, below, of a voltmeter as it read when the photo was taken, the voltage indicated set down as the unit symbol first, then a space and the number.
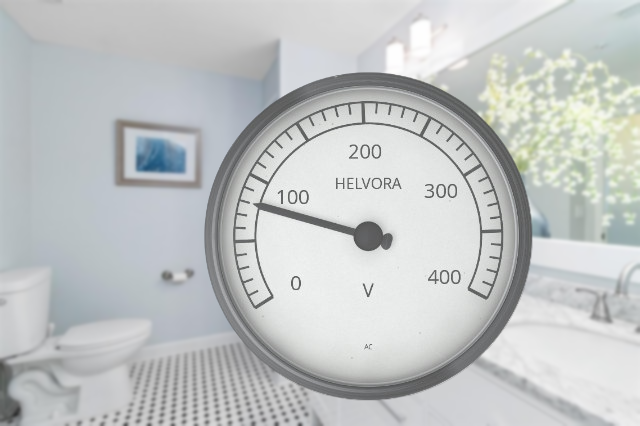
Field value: V 80
